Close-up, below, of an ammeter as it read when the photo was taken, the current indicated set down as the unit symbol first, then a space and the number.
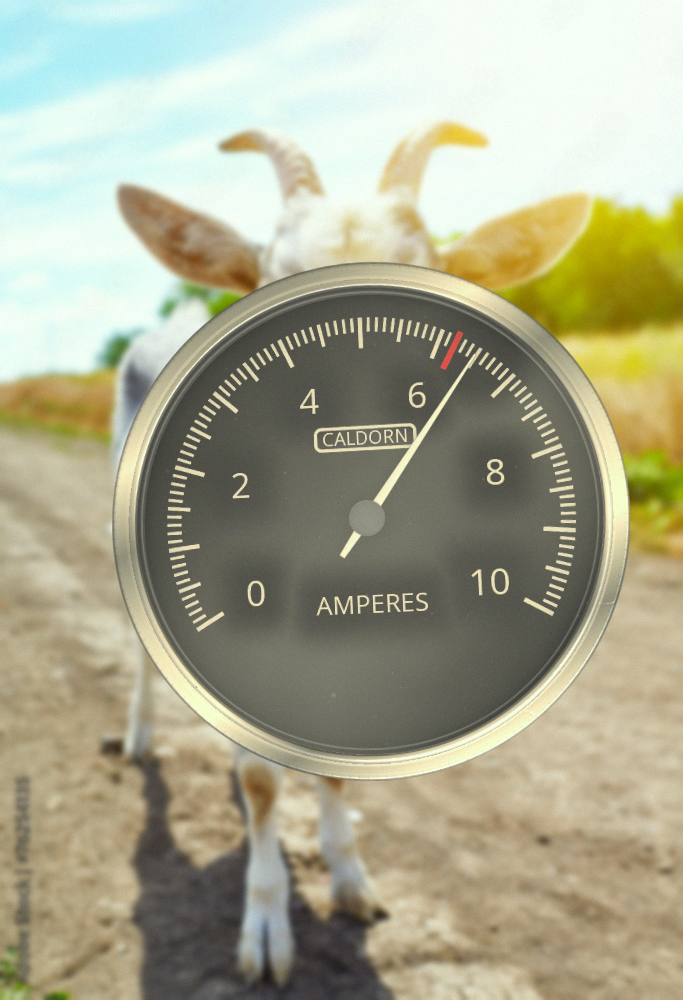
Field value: A 6.5
